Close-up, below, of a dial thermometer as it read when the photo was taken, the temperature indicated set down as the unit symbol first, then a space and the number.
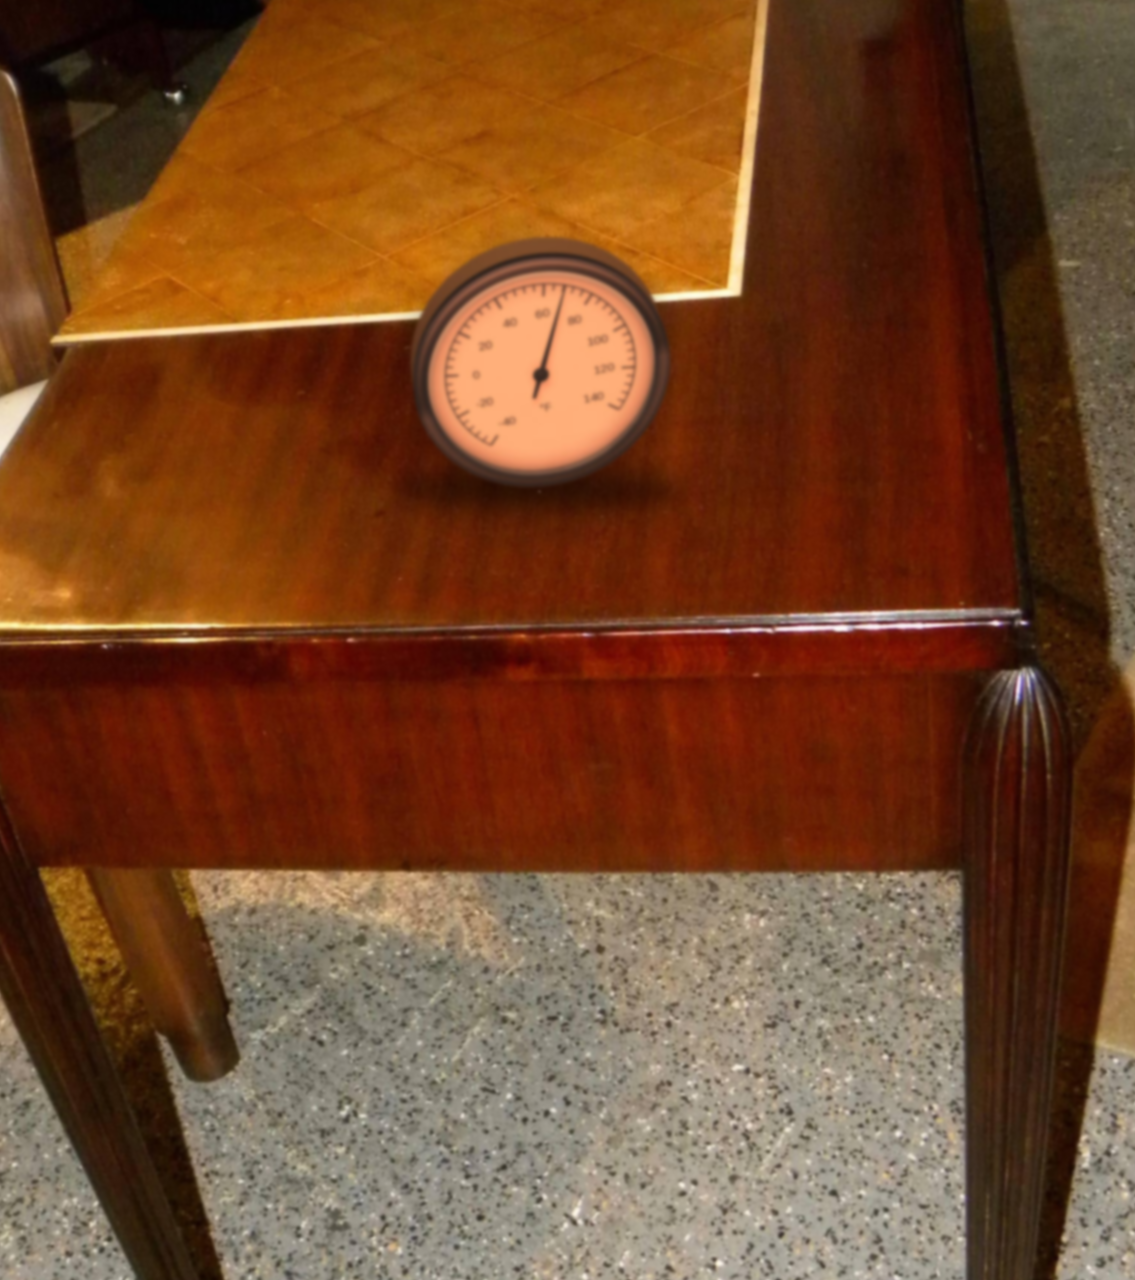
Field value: °F 68
